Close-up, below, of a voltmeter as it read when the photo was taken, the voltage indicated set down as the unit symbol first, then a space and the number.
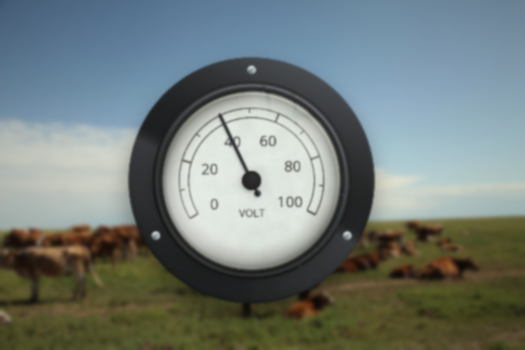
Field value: V 40
